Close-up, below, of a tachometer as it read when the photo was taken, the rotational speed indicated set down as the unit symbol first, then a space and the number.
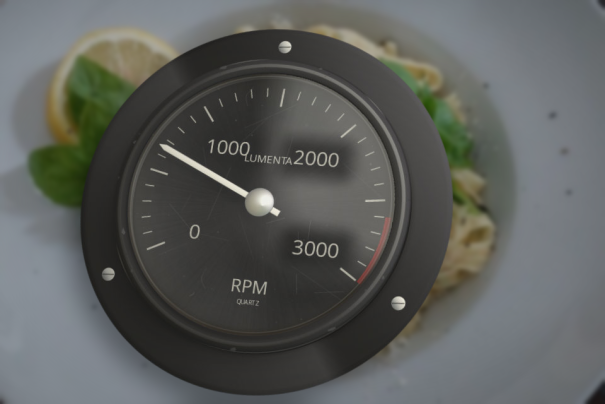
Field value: rpm 650
